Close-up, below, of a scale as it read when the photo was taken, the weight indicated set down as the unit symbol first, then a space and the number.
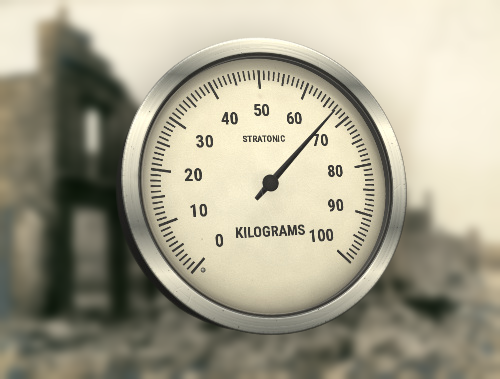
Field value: kg 67
